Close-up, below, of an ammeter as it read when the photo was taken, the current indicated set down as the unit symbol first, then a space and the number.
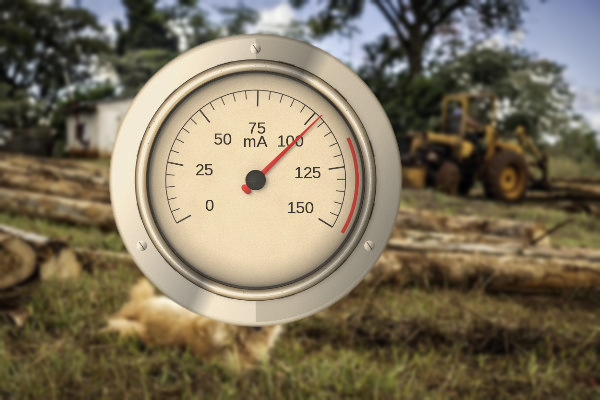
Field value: mA 102.5
